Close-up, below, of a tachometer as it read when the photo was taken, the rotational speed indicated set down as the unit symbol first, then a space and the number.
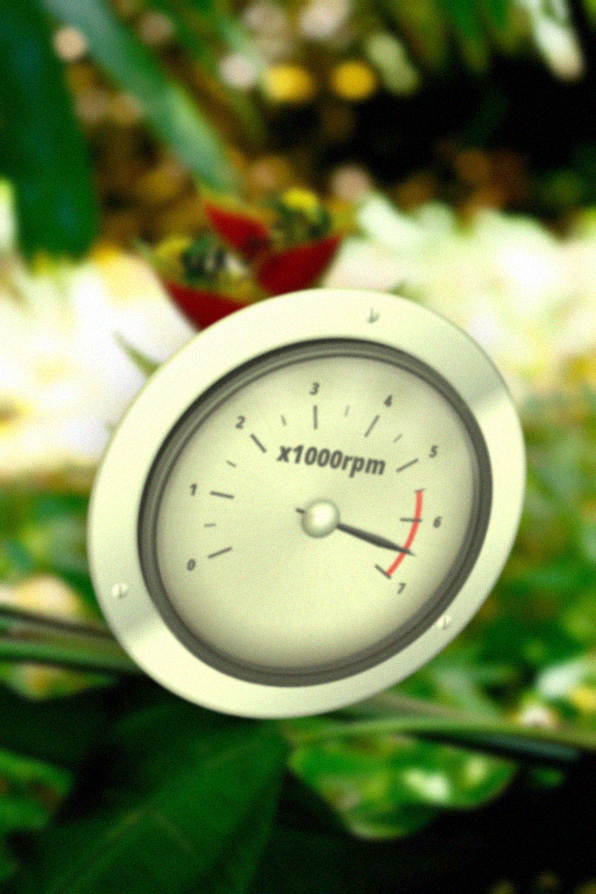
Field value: rpm 6500
